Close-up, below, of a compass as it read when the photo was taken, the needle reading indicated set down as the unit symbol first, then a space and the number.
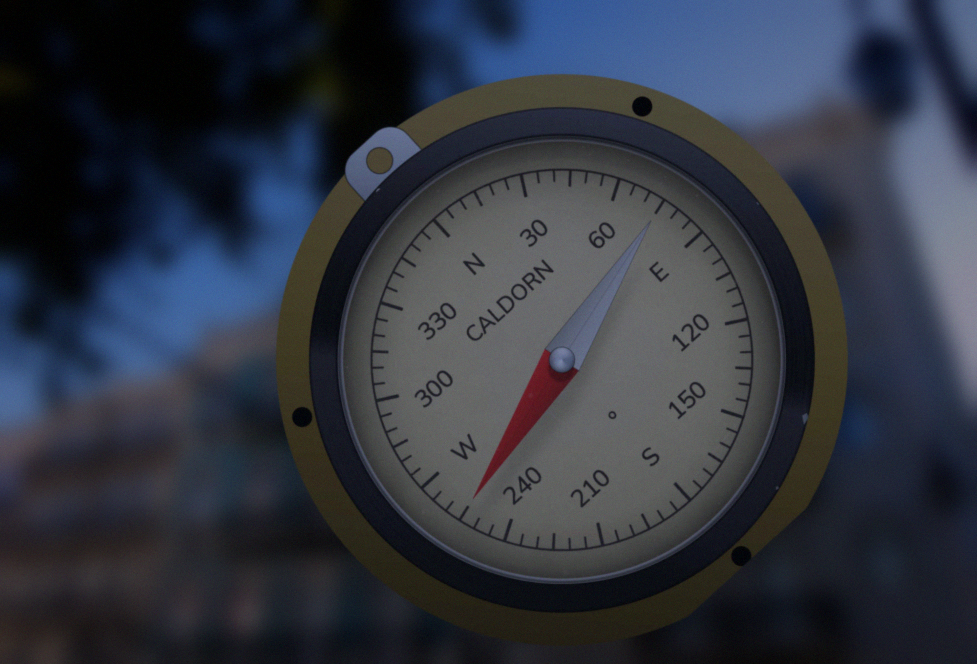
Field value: ° 255
